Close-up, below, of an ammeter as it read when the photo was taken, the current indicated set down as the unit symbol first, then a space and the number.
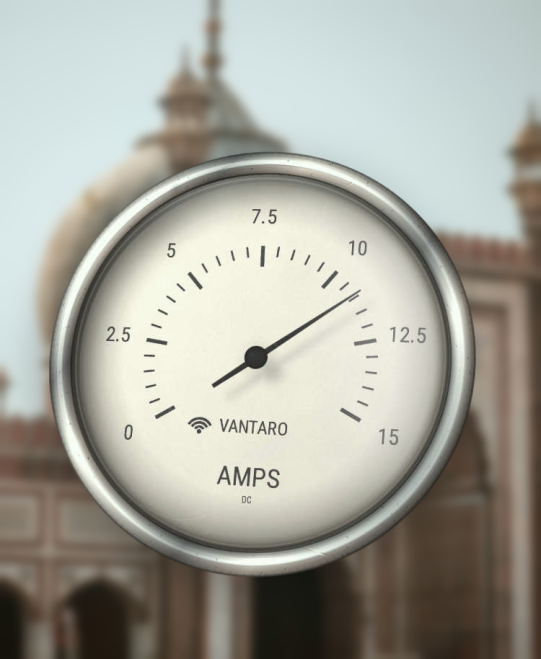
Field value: A 11
